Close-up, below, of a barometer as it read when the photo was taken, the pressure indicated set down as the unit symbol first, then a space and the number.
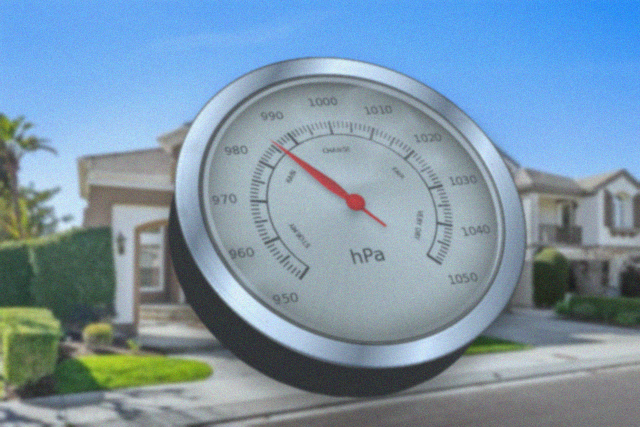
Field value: hPa 985
